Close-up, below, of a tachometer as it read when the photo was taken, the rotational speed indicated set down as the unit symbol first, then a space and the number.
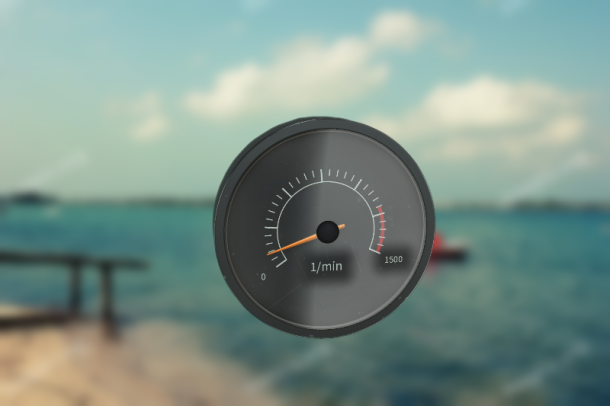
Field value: rpm 100
